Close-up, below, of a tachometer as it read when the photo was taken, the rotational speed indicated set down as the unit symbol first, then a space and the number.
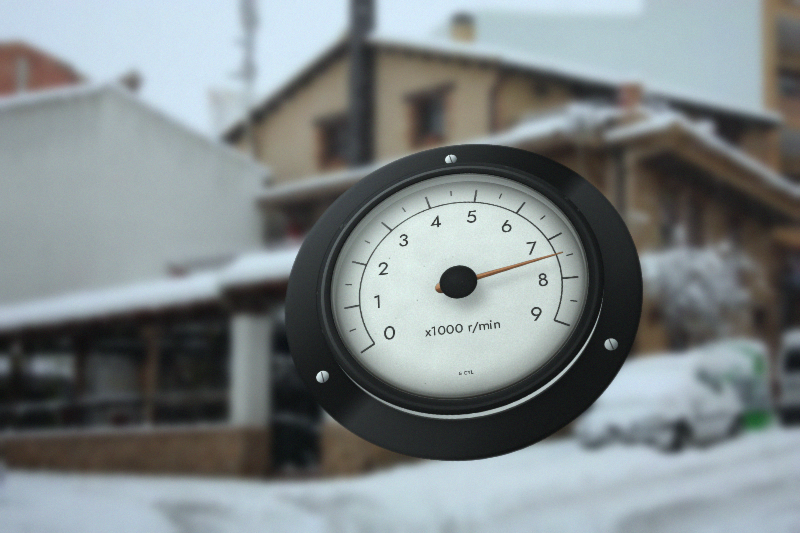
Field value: rpm 7500
